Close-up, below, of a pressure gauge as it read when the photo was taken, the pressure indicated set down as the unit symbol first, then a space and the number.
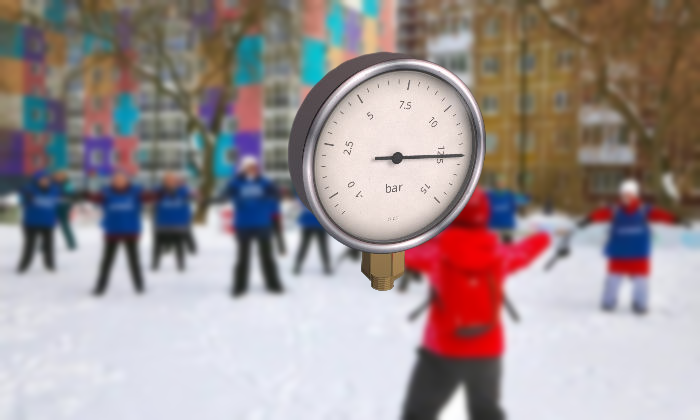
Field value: bar 12.5
